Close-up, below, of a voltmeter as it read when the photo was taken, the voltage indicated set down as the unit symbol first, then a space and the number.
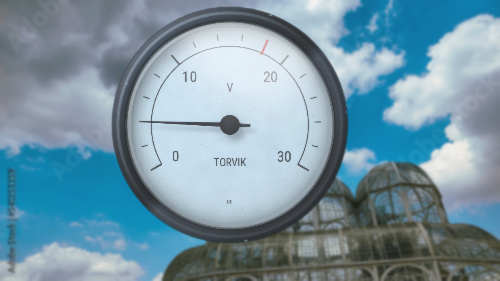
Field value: V 4
